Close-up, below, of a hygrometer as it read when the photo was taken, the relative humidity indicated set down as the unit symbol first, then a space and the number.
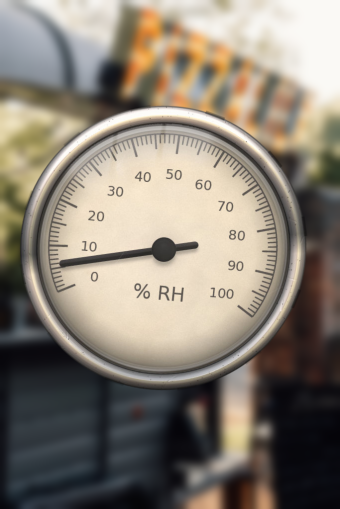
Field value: % 6
